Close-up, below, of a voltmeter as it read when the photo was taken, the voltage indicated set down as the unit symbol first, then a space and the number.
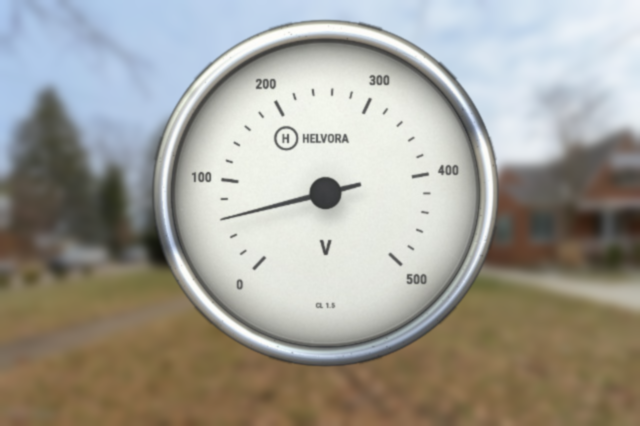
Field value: V 60
